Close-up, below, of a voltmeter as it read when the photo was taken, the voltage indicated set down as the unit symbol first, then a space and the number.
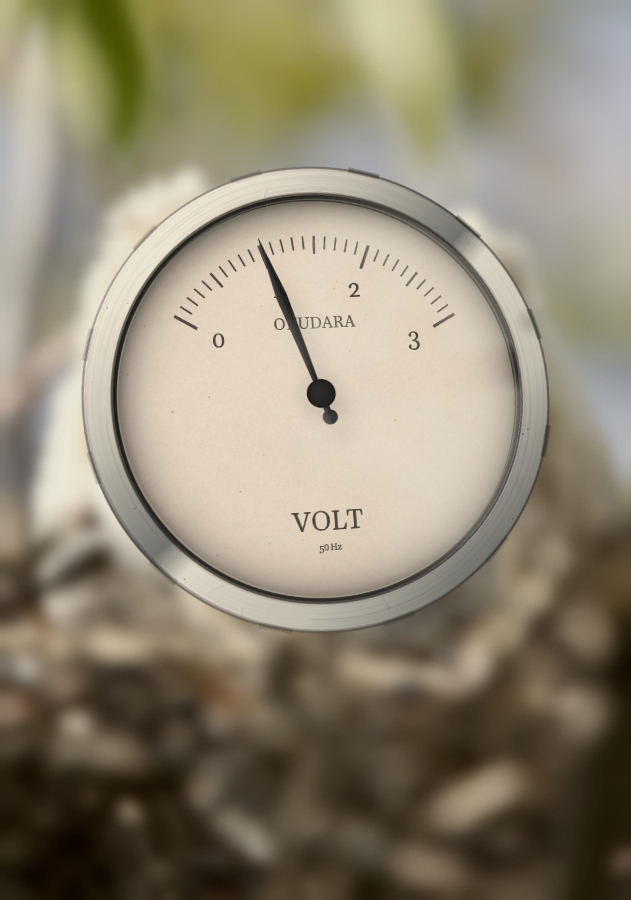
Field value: V 1
